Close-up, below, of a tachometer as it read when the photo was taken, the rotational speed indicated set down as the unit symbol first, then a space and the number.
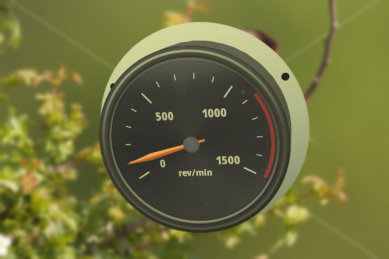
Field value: rpm 100
